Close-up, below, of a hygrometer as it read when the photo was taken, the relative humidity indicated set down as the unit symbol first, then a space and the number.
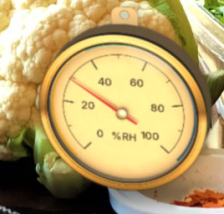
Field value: % 30
